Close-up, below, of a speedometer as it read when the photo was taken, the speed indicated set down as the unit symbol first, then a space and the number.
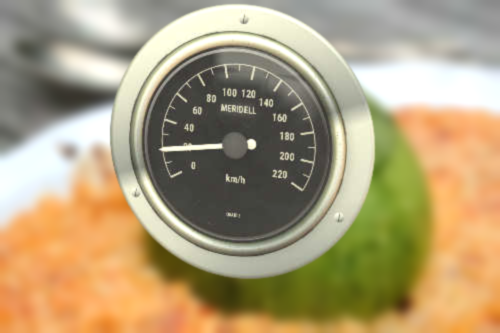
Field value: km/h 20
